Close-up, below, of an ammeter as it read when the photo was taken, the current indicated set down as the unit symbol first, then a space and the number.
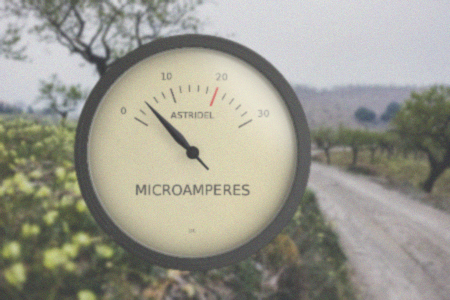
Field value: µA 4
